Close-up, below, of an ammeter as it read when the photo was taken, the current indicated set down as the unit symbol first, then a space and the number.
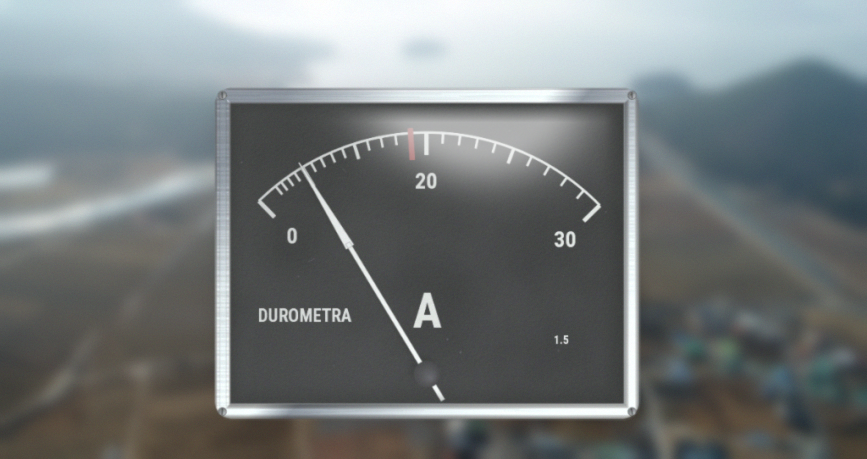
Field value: A 10
